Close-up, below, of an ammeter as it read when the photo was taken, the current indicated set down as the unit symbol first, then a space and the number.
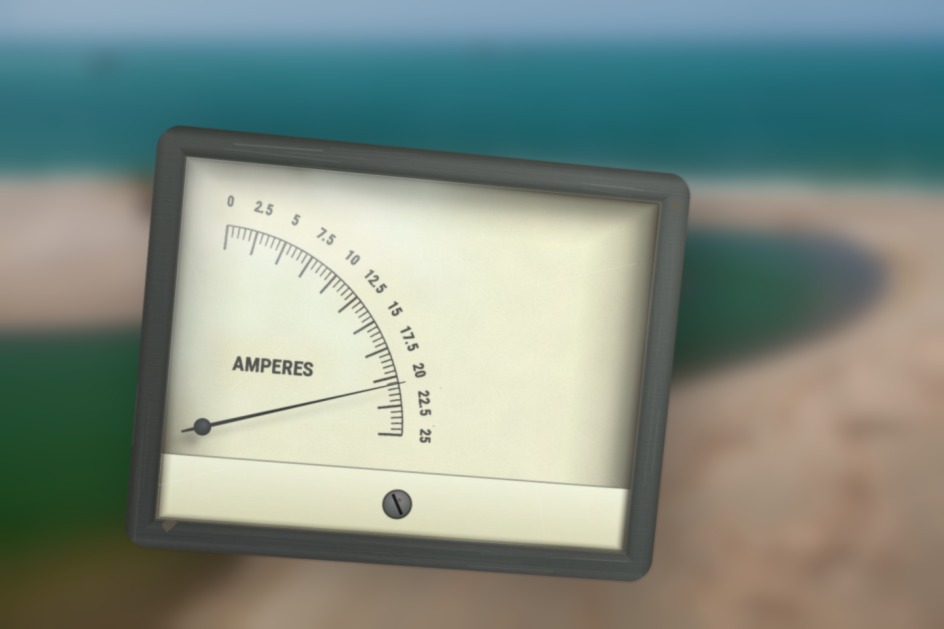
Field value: A 20.5
